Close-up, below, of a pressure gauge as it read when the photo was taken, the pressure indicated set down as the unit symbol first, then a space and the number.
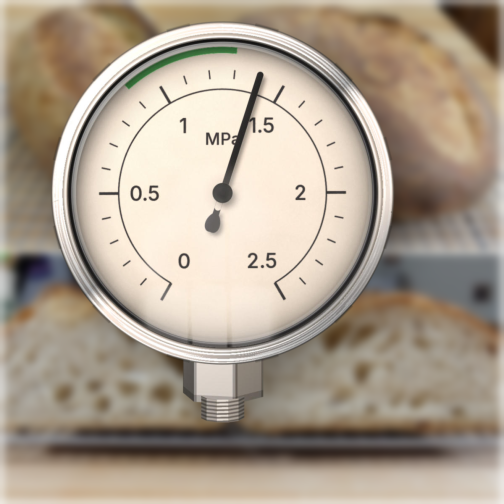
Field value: MPa 1.4
